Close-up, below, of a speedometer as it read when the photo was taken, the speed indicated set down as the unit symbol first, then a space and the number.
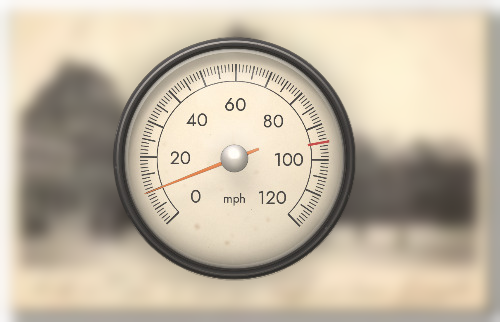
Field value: mph 10
